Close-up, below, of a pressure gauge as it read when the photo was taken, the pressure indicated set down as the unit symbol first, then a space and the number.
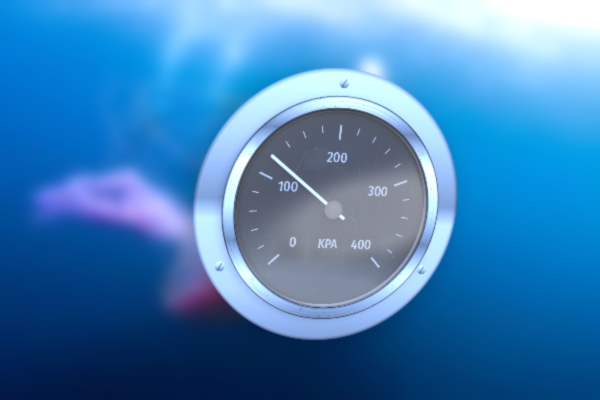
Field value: kPa 120
